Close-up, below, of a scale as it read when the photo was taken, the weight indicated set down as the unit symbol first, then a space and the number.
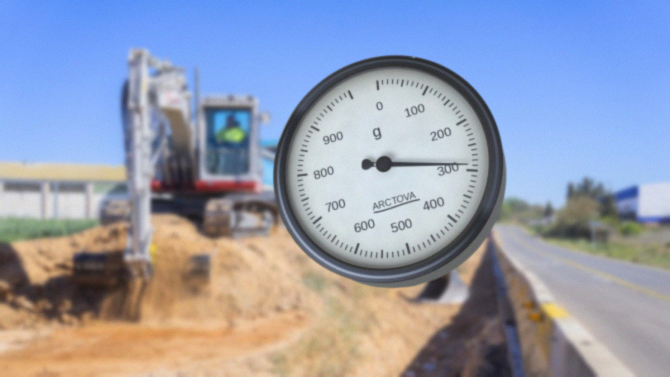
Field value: g 290
